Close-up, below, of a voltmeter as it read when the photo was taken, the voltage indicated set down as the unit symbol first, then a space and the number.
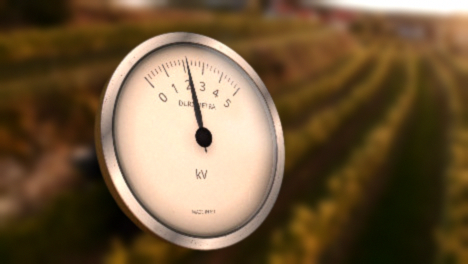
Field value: kV 2
